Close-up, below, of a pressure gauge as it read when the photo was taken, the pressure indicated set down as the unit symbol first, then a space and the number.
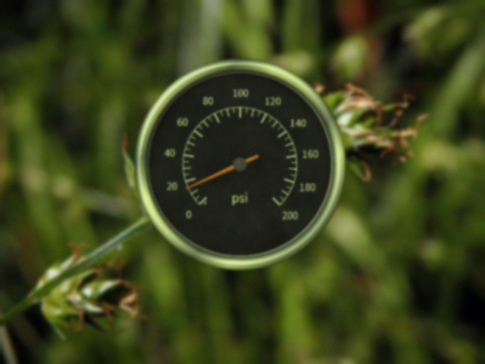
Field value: psi 15
